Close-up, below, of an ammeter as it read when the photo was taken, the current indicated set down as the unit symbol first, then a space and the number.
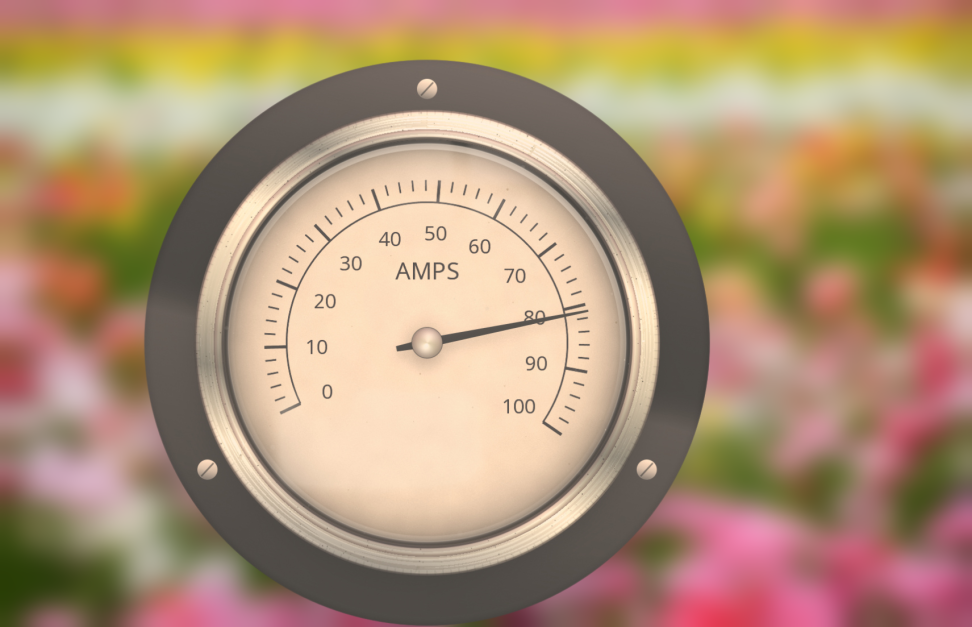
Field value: A 81
